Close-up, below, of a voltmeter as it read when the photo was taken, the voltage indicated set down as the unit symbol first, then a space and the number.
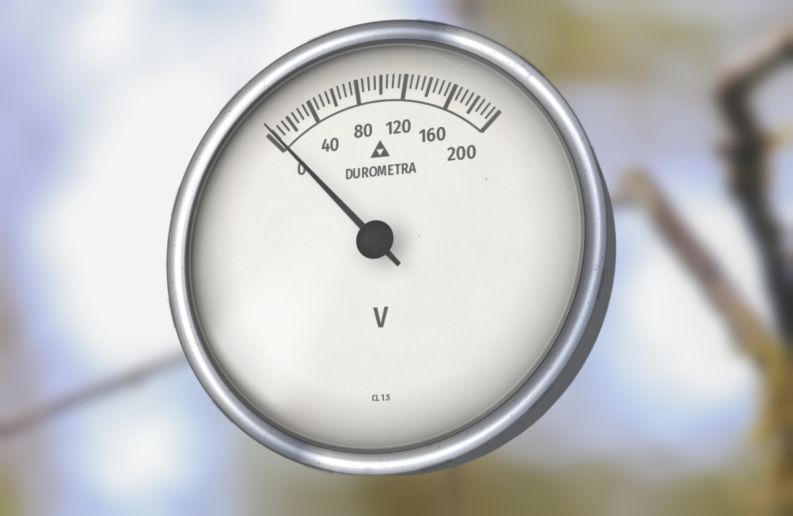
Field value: V 5
